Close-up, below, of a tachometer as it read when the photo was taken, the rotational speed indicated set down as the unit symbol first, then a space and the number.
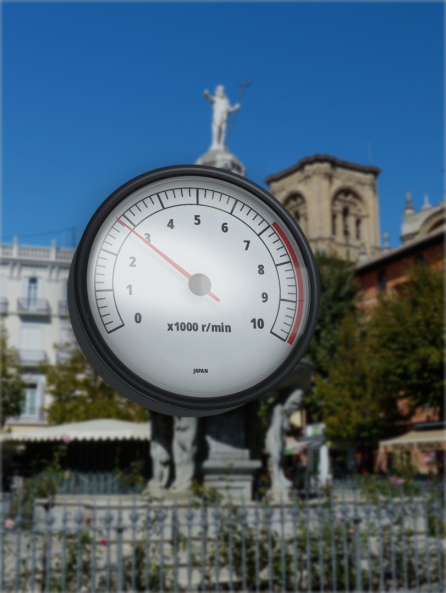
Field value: rpm 2800
